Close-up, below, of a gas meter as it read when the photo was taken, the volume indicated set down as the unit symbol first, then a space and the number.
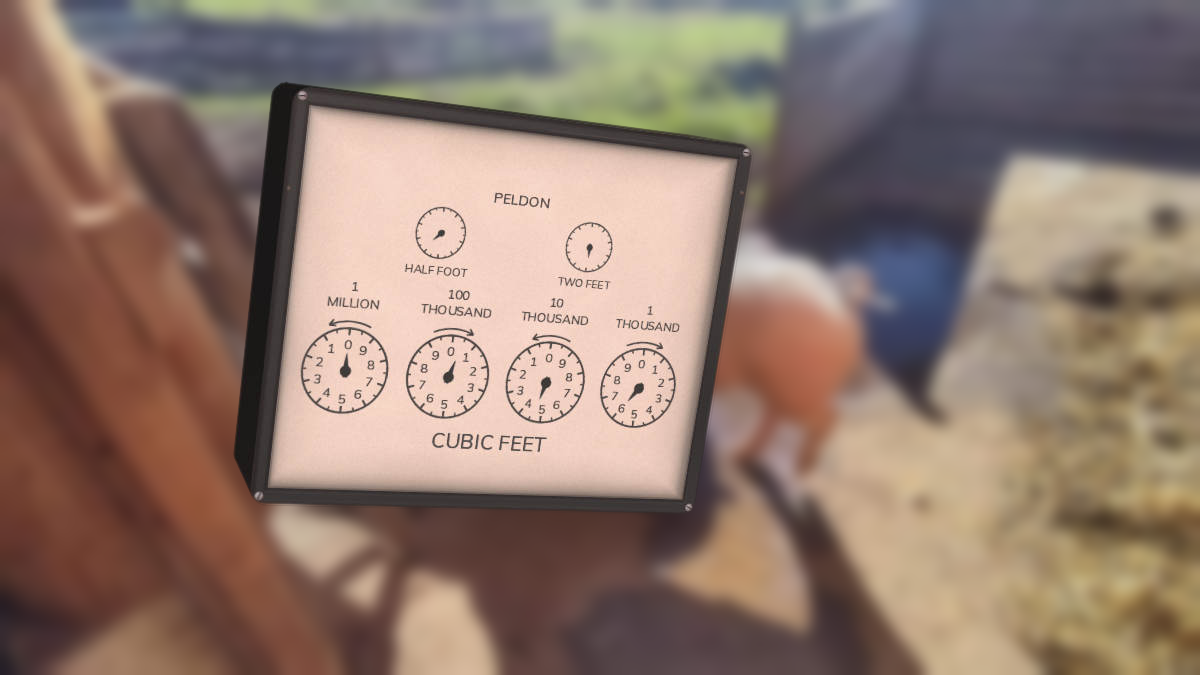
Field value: ft³ 4600
